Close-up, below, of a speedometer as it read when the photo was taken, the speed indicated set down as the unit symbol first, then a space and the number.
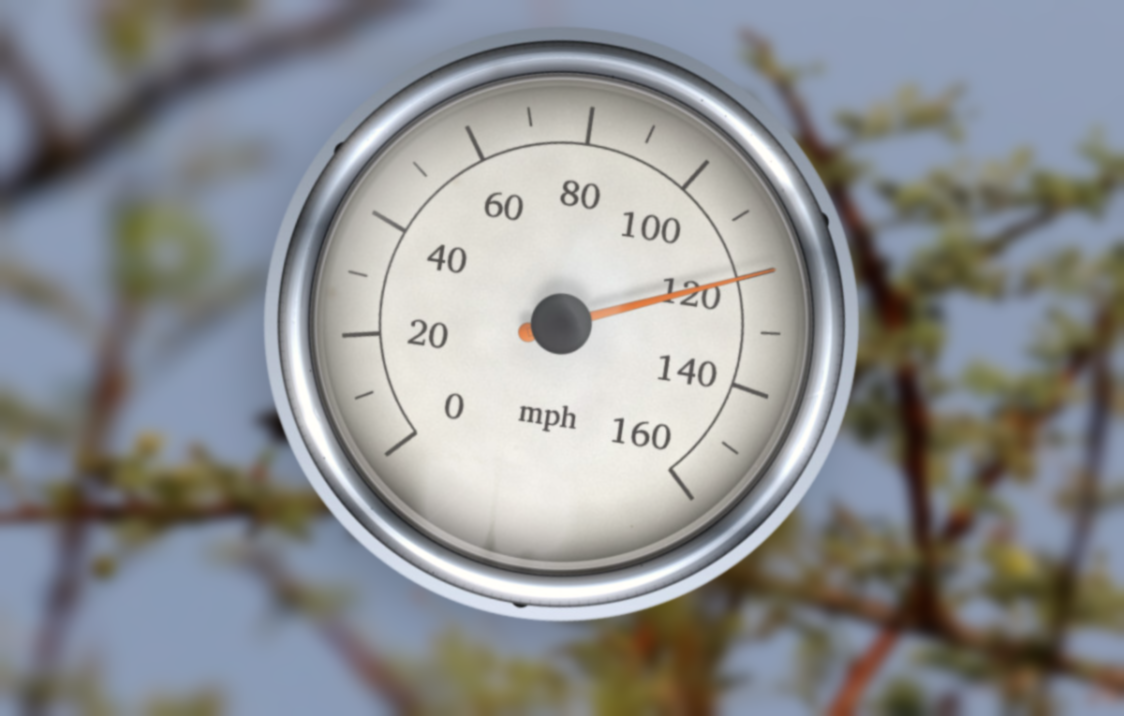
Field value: mph 120
